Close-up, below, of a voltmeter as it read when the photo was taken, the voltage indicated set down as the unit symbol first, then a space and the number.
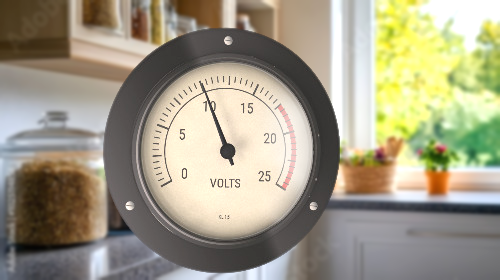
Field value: V 10
